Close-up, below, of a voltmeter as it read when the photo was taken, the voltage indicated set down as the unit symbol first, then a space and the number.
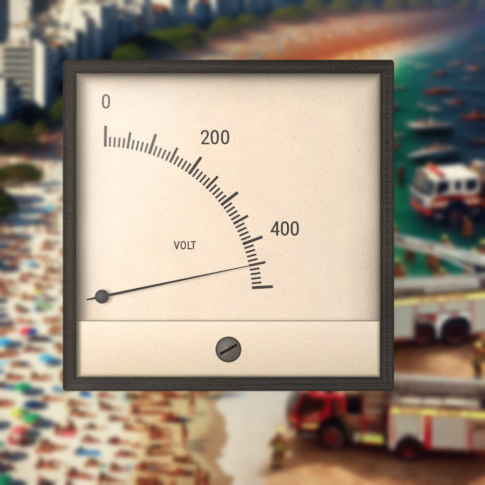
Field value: V 450
